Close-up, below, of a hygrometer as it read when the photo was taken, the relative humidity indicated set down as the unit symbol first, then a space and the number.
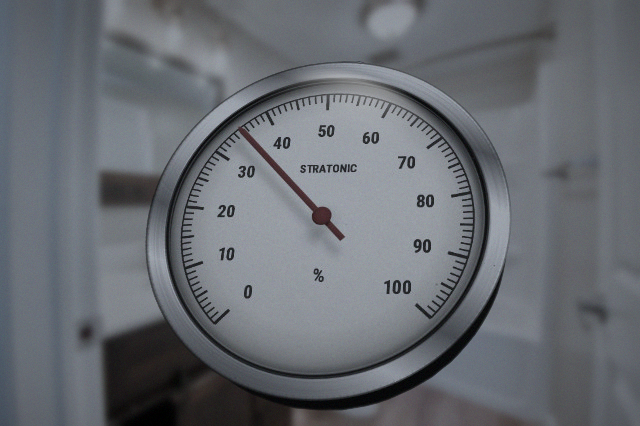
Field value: % 35
